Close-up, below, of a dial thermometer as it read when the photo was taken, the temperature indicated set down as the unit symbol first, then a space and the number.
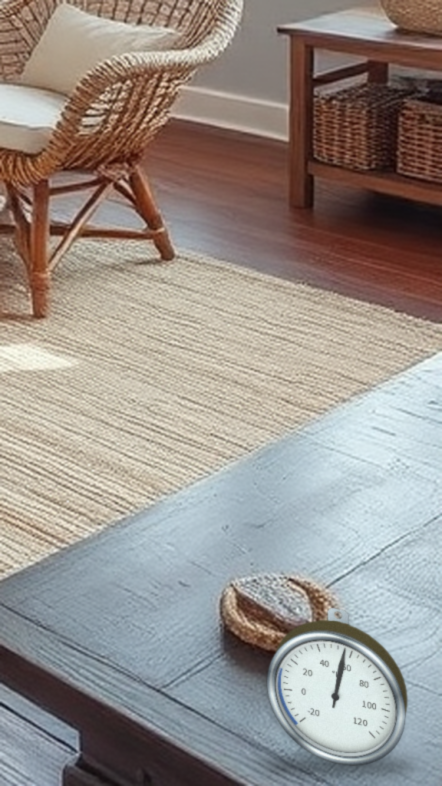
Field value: °F 56
